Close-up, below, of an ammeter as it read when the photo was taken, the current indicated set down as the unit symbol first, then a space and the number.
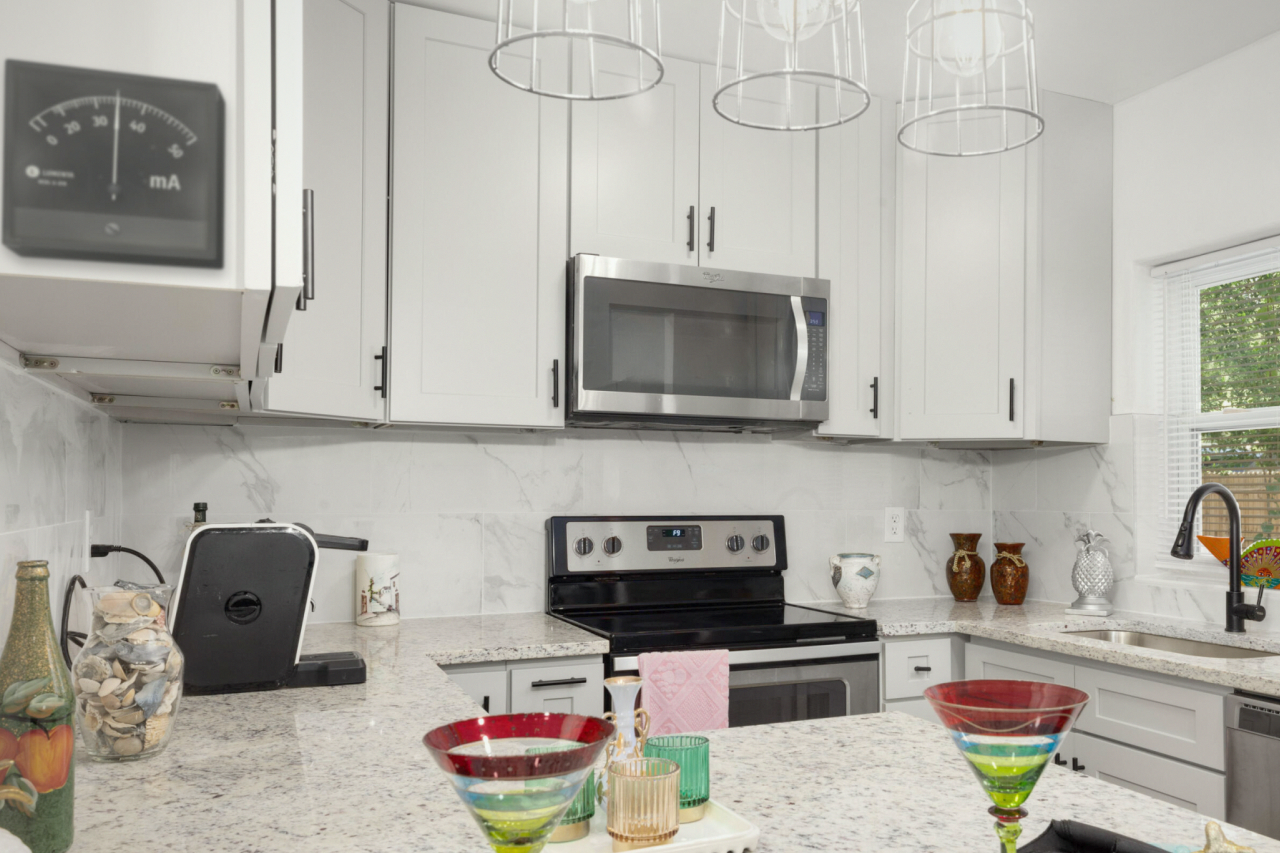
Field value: mA 35
